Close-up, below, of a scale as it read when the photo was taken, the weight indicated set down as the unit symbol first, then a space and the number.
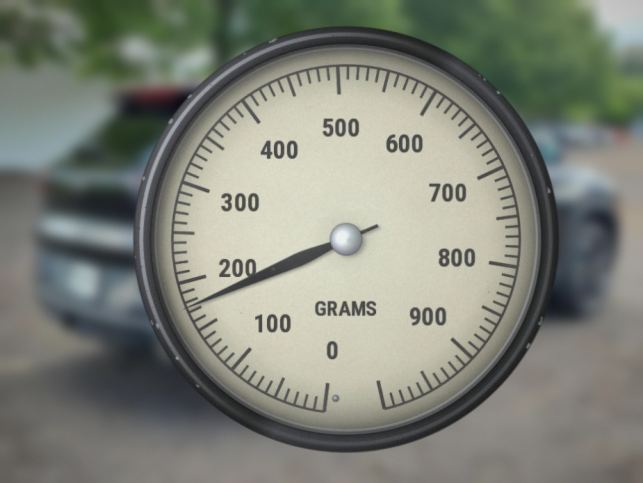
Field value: g 175
